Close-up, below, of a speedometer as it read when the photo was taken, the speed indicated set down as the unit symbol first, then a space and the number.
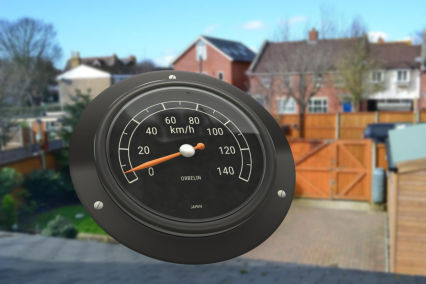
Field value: km/h 5
